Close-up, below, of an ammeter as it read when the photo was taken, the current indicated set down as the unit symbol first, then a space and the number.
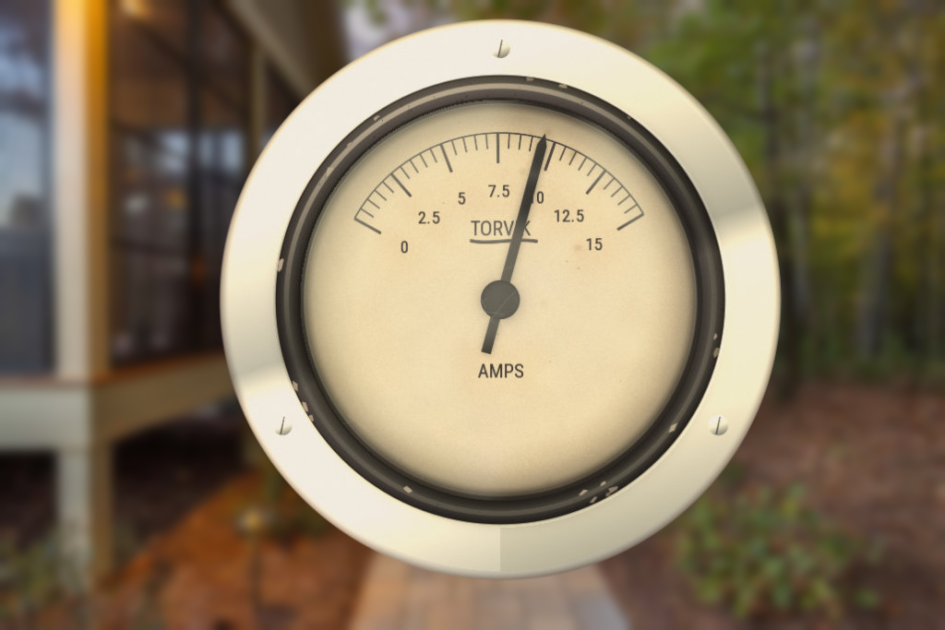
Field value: A 9.5
